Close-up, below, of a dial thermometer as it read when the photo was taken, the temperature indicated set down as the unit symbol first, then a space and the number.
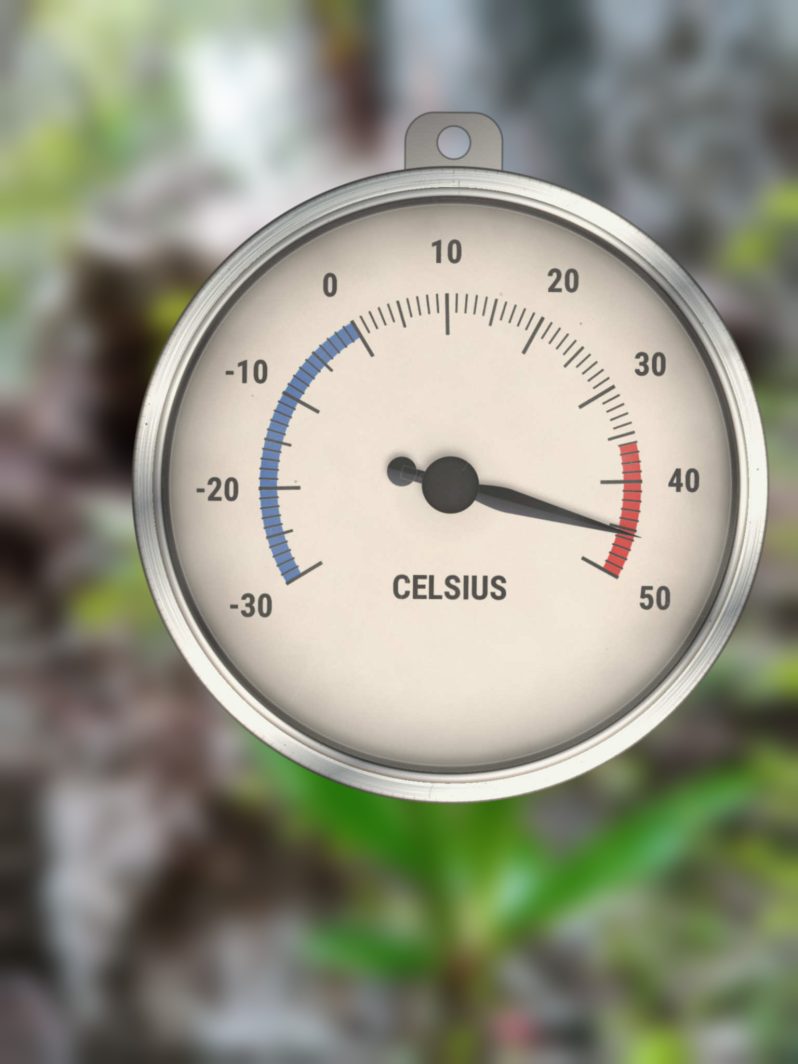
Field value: °C 45.5
